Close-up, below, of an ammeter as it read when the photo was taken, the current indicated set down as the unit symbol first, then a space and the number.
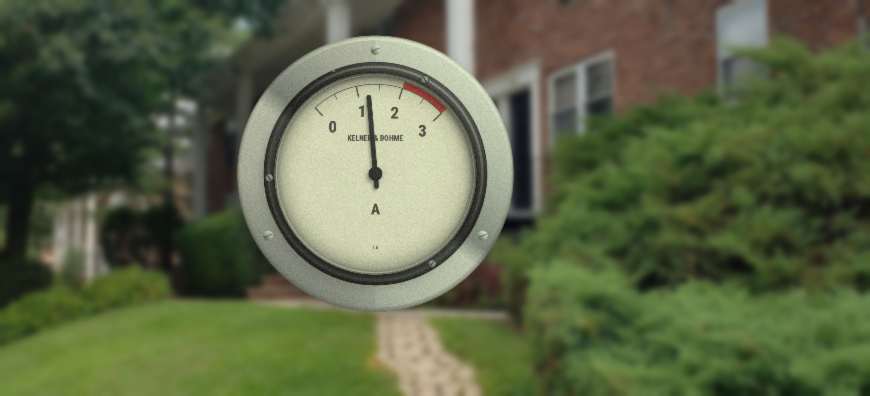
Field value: A 1.25
